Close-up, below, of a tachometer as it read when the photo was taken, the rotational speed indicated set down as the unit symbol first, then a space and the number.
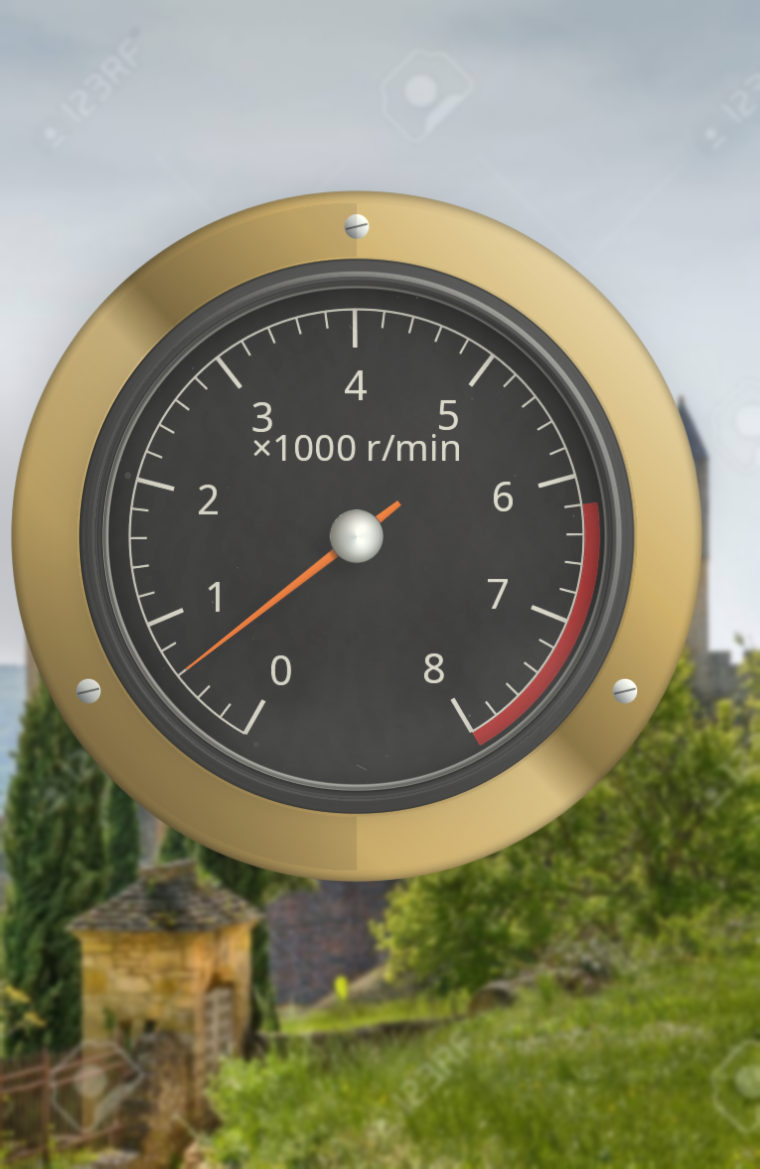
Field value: rpm 600
